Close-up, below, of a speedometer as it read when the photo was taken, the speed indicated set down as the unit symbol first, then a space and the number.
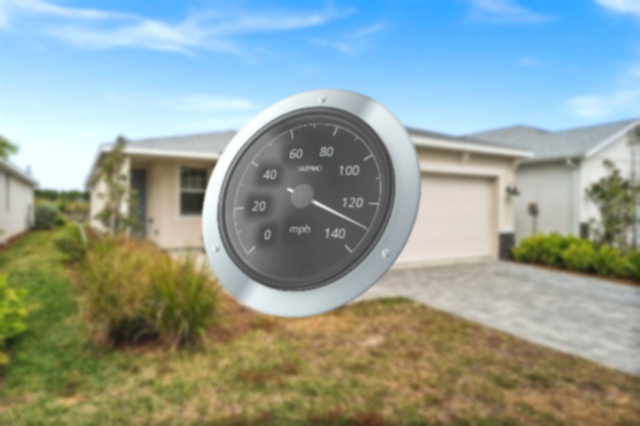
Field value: mph 130
